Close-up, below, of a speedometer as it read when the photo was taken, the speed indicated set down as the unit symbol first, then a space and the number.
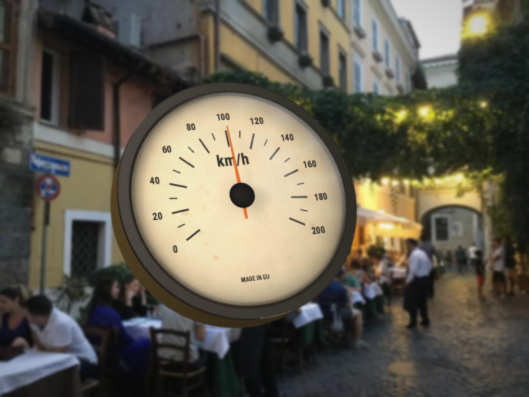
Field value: km/h 100
